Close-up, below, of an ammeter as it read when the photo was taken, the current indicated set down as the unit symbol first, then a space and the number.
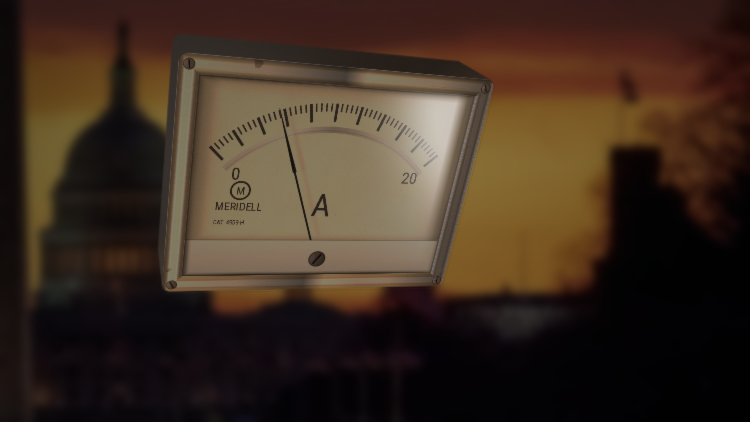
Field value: A 5.6
